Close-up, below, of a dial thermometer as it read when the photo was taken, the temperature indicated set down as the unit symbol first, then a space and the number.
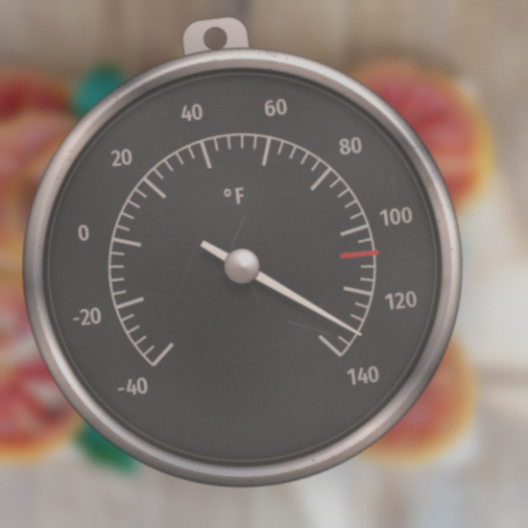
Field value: °F 132
